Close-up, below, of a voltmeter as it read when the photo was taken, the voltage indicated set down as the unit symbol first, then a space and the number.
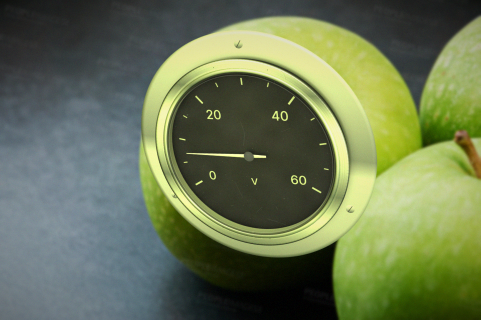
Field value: V 7.5
